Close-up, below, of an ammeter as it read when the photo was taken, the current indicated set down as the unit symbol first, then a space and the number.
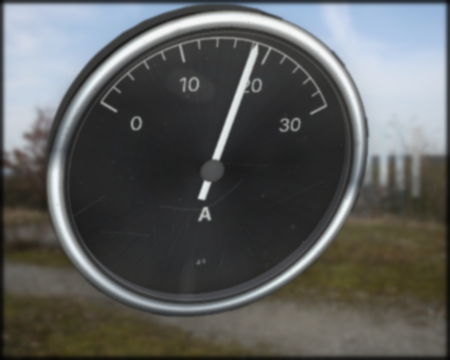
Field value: A 18
